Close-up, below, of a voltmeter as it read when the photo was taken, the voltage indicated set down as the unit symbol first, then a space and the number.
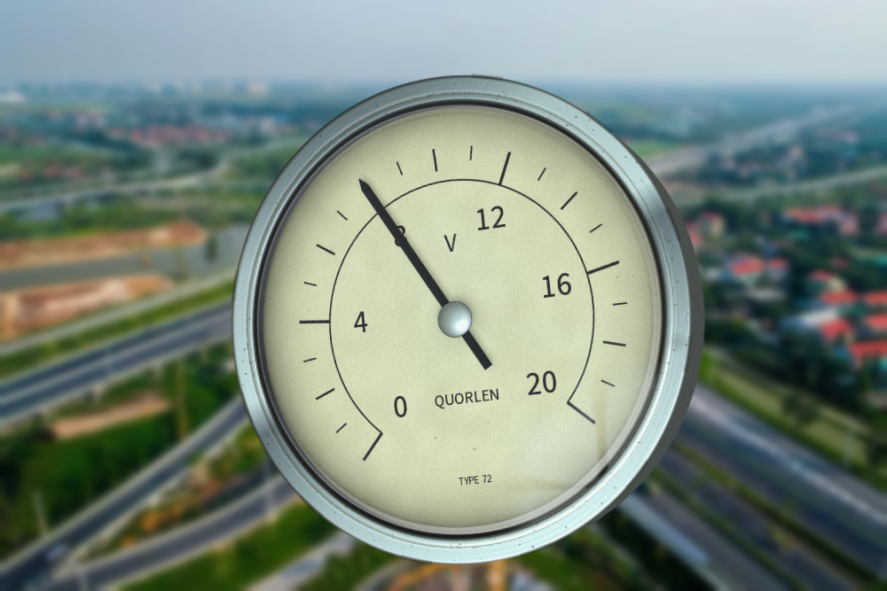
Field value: V 8
